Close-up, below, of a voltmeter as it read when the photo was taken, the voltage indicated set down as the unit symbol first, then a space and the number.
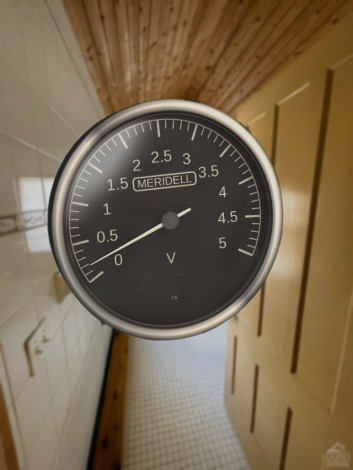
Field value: V 0.2
